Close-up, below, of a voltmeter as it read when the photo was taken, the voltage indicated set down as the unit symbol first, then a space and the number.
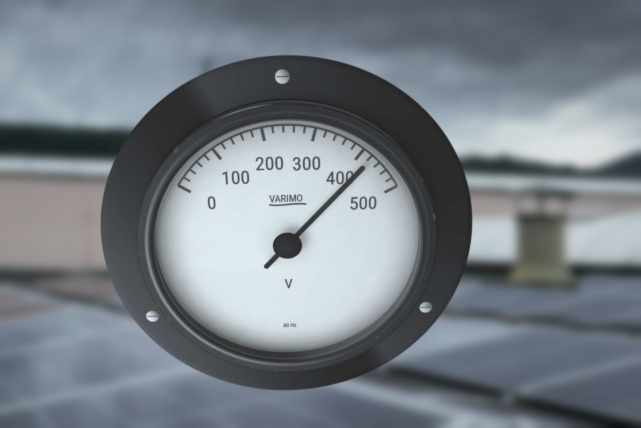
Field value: V 420
